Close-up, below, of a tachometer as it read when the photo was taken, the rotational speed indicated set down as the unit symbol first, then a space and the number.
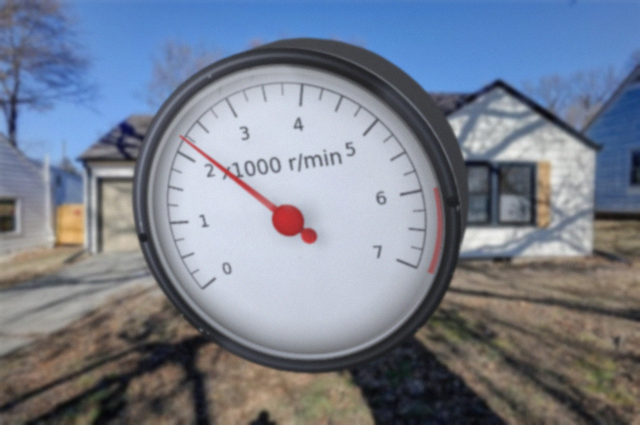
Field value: rpm 2250
